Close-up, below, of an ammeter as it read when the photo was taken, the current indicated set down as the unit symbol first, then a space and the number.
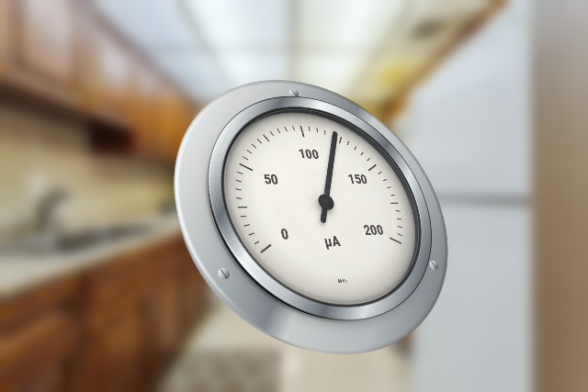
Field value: µA 120
